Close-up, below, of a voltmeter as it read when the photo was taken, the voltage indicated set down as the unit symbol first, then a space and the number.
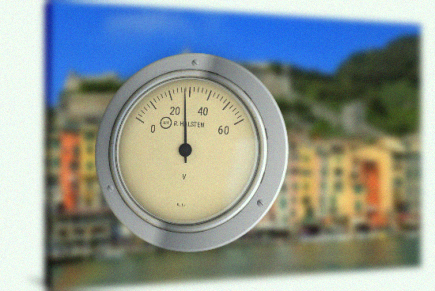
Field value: V 28
